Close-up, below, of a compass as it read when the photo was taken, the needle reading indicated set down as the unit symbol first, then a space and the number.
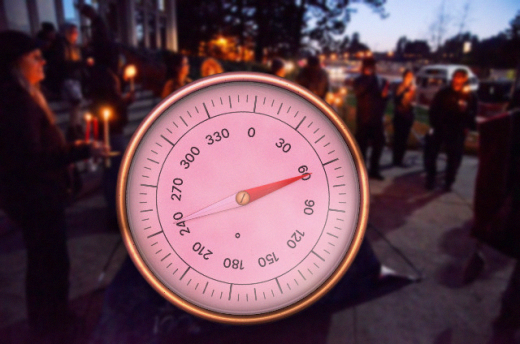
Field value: ° 62.5
